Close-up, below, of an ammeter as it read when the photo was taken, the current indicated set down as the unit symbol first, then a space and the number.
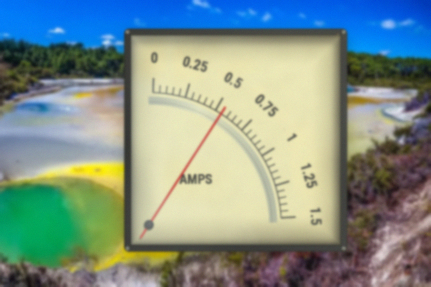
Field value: A 0.55
